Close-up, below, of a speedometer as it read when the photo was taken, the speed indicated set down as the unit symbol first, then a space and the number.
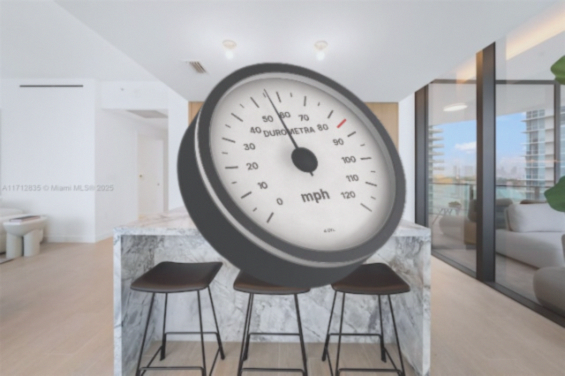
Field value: mph 55
